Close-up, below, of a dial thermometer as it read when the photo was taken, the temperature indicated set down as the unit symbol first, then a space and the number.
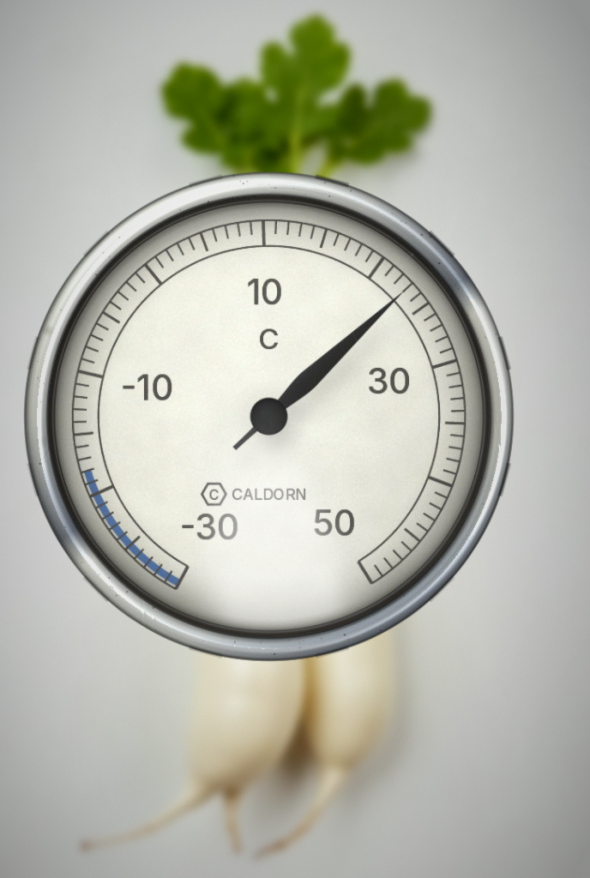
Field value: °C 23
